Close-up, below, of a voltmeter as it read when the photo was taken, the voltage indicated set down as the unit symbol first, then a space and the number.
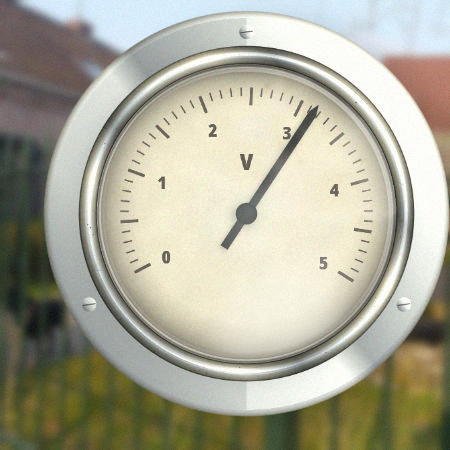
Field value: V 3.15
